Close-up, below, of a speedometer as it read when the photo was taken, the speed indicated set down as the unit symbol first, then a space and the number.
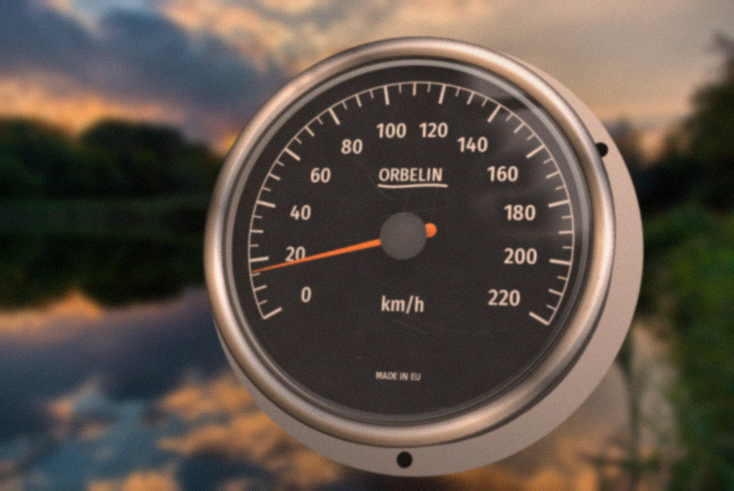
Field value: km/h 15
